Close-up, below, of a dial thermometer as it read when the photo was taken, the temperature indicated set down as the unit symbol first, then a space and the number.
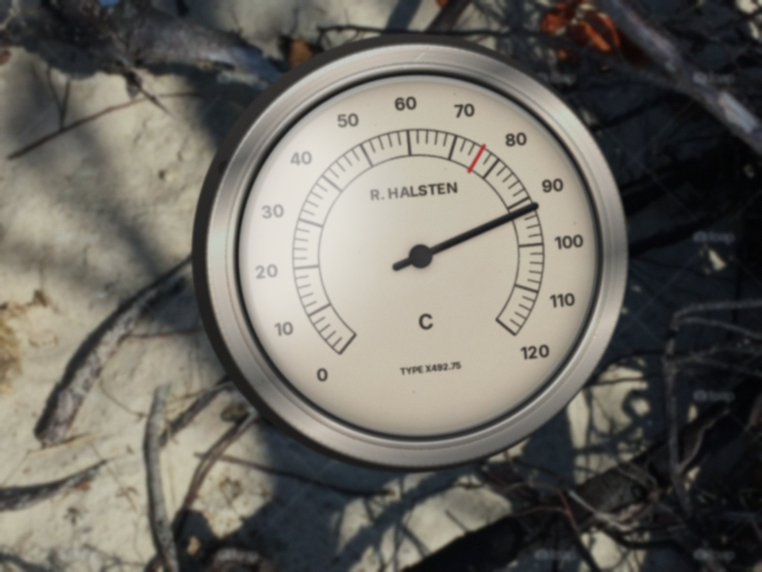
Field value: °C 92
